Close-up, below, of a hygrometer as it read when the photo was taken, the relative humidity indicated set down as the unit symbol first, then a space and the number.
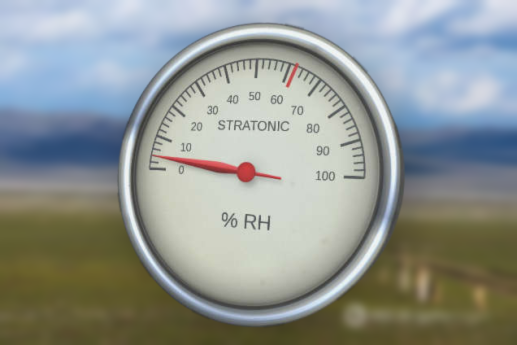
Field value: % 4
